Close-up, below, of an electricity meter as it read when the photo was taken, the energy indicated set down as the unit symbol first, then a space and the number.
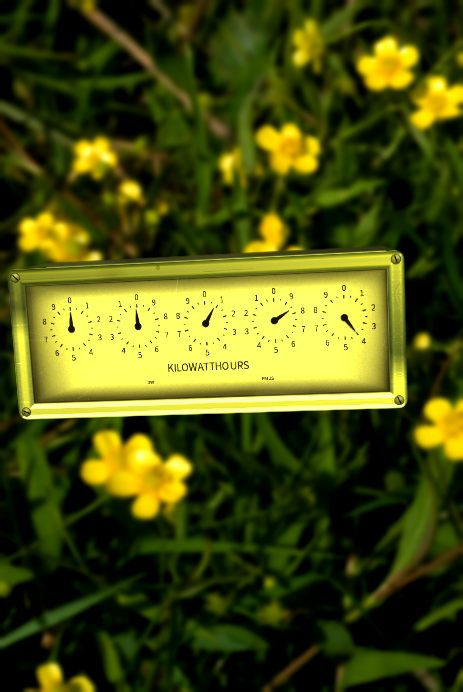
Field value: kWh 84
